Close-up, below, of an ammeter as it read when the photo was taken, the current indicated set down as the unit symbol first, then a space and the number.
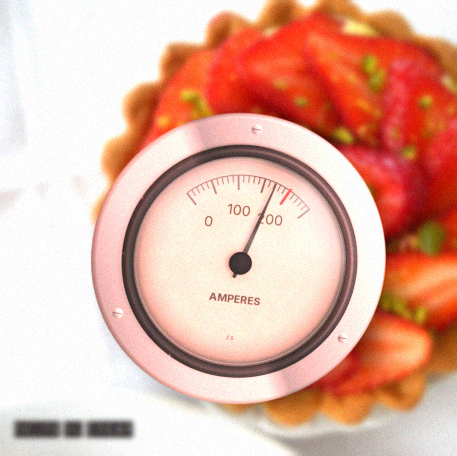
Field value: A 170
